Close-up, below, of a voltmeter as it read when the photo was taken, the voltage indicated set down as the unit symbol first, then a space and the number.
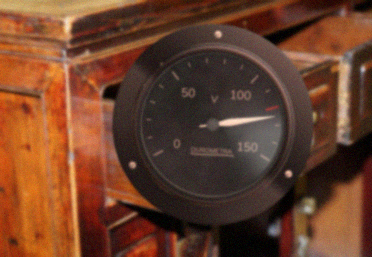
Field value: V 125
